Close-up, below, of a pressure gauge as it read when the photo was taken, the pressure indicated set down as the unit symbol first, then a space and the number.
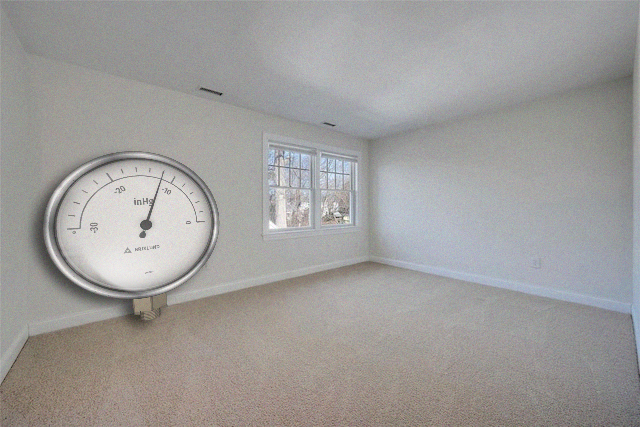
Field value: inHg -12
